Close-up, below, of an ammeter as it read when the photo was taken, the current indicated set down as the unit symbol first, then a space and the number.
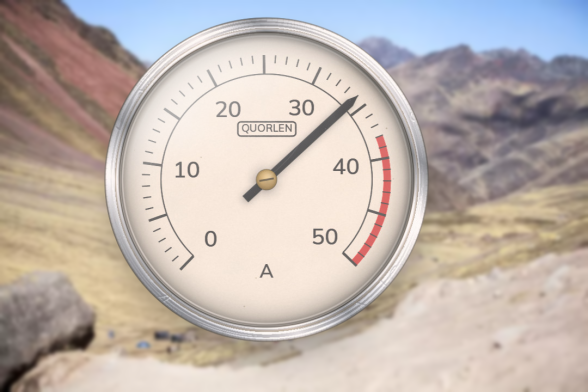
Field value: A 34
